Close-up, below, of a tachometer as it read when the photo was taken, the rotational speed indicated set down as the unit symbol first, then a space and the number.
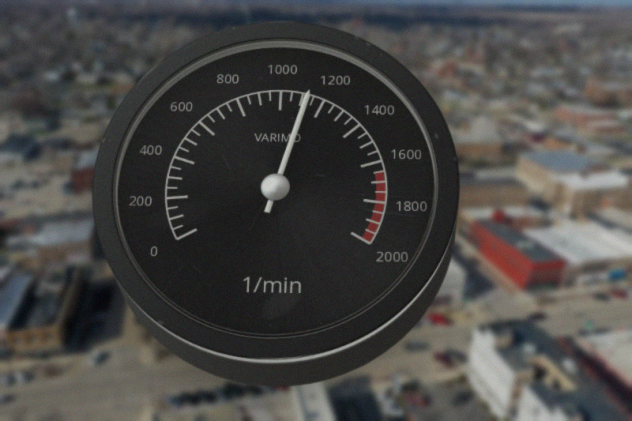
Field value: rpm 1125
